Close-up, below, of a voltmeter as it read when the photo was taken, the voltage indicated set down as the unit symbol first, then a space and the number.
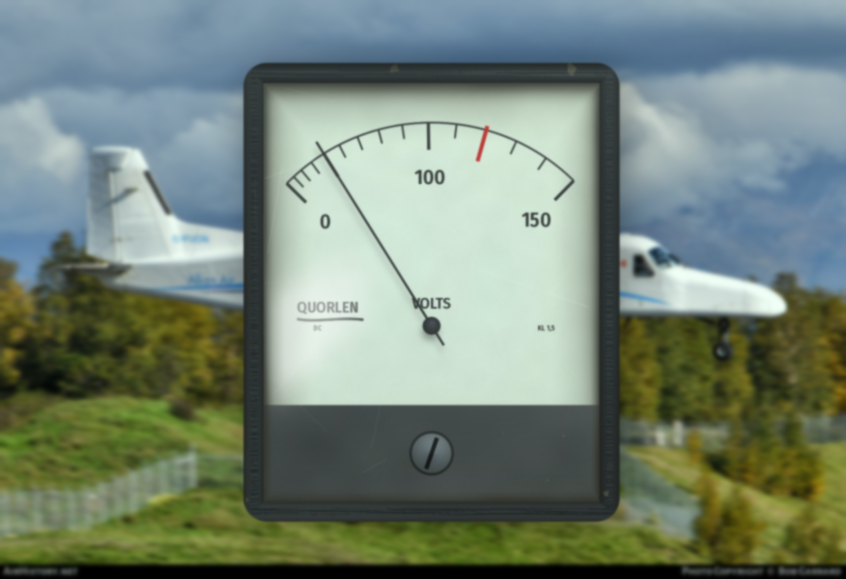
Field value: V 50
